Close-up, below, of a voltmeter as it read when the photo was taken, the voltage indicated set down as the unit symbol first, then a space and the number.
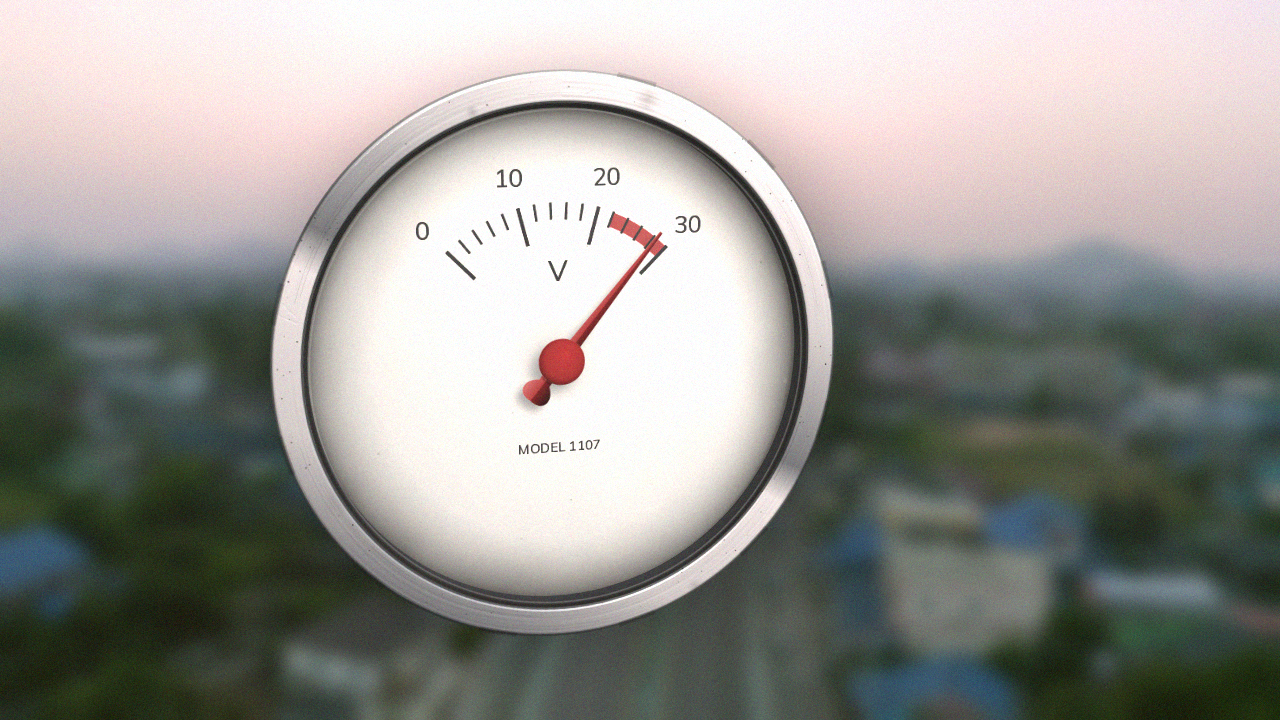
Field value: V 28
